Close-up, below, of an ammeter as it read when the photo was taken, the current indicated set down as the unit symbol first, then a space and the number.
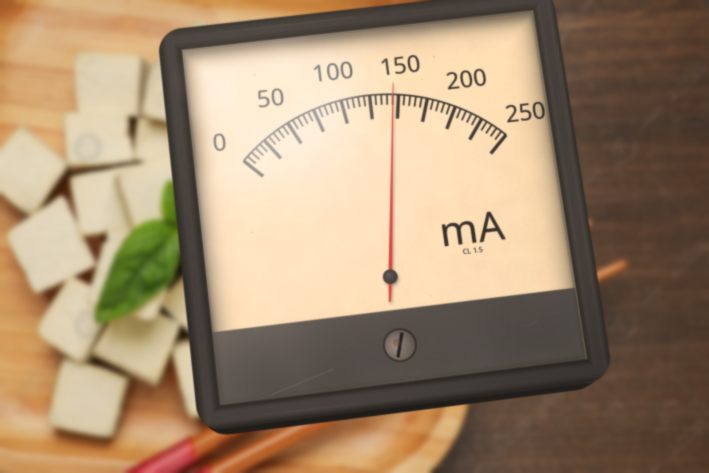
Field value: mA 145
